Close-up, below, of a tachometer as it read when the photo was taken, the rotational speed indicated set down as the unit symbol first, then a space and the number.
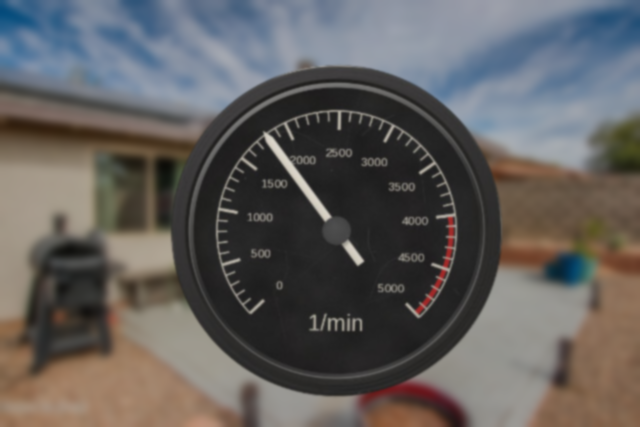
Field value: rpm 1800
